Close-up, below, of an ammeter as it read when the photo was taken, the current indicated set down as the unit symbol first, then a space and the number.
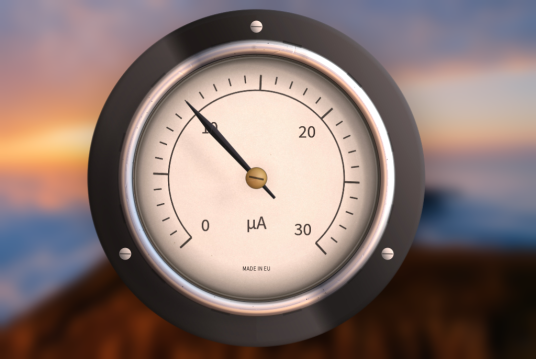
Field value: µA 10
